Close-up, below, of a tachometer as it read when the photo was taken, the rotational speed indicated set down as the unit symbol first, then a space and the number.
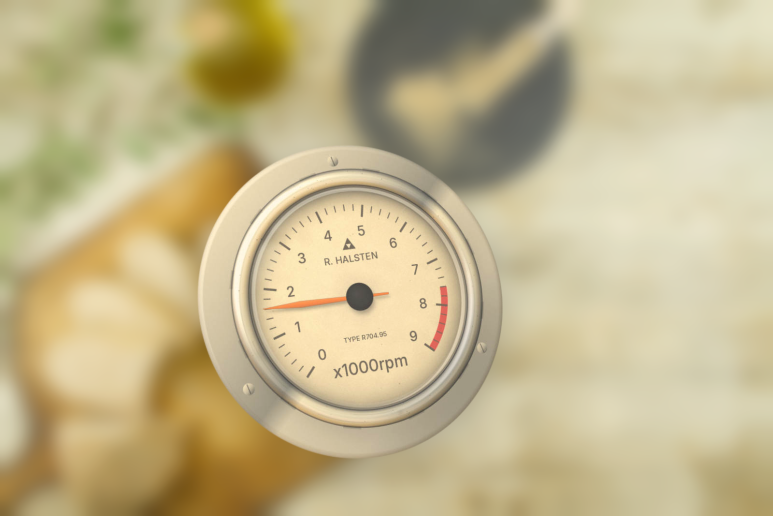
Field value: rpm 1600
